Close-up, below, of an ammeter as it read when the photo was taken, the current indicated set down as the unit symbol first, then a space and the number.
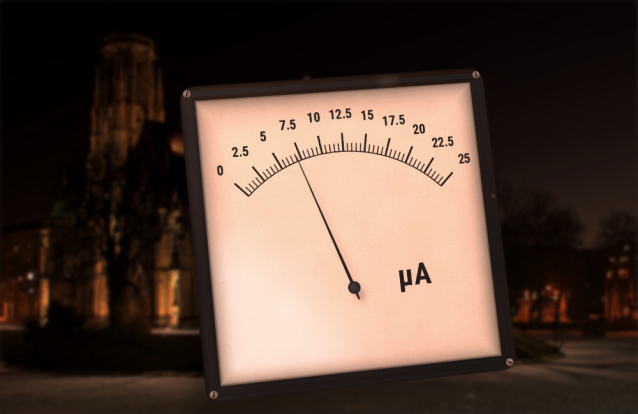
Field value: µA 7
